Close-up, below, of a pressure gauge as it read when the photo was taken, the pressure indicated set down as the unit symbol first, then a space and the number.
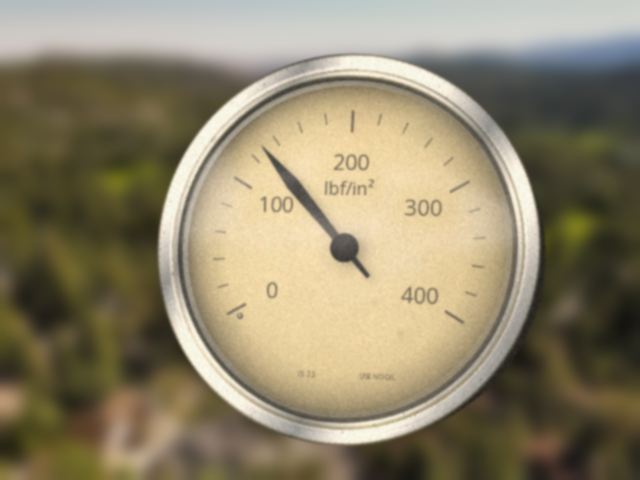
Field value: psi 130
